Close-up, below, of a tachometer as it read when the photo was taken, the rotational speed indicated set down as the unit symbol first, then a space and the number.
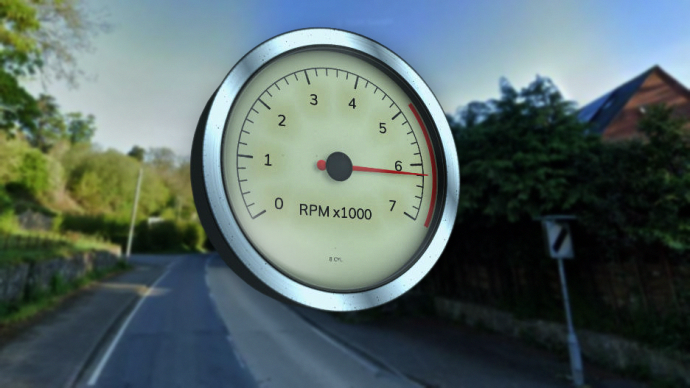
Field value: rpm 6200
